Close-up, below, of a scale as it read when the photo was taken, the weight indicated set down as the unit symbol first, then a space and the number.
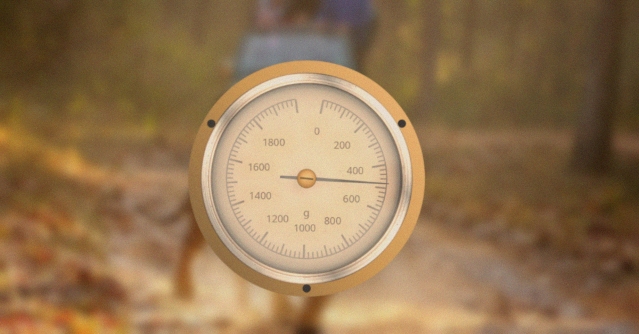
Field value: g 480
